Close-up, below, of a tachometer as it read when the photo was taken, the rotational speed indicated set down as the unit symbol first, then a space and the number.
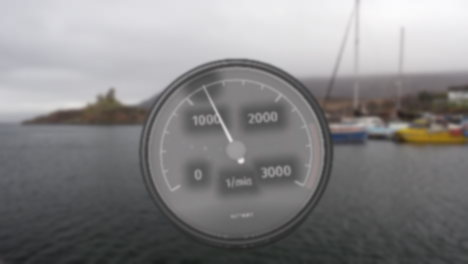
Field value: rpm 1200
